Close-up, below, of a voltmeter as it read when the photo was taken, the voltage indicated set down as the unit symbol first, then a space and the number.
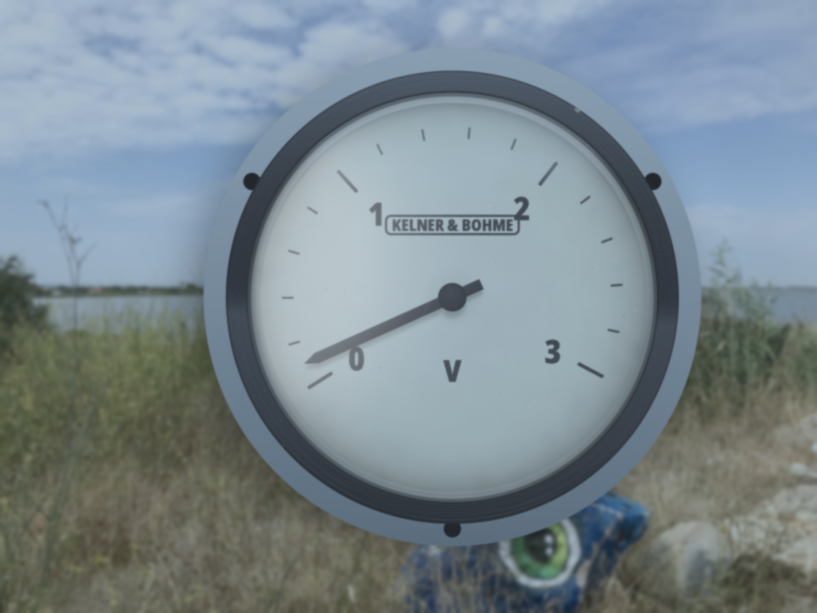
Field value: V 0.1
